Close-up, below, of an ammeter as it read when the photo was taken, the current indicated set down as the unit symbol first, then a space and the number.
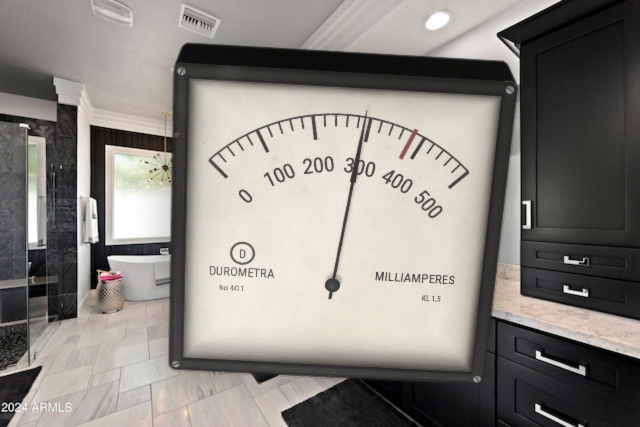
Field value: mA 290
